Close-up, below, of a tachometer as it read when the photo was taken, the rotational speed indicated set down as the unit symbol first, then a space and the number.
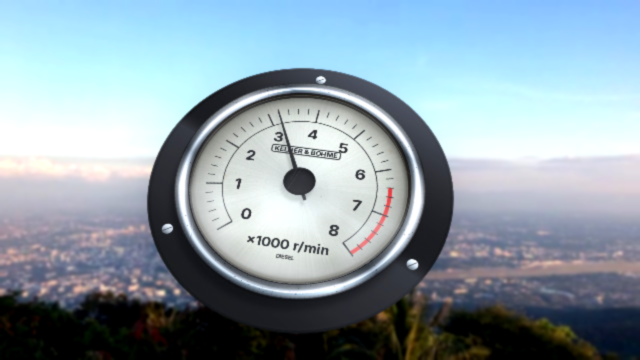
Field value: rpm 3200
